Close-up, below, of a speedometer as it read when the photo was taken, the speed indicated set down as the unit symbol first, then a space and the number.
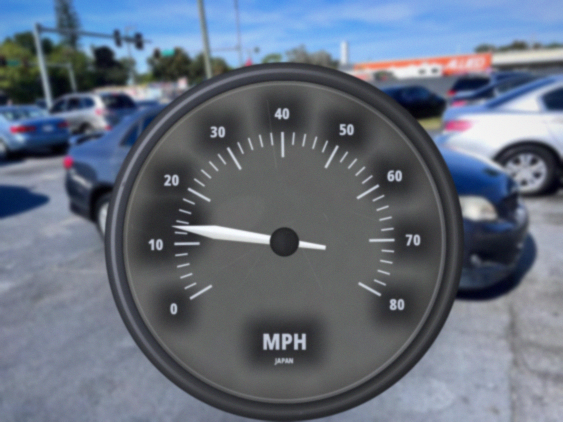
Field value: mph 13
